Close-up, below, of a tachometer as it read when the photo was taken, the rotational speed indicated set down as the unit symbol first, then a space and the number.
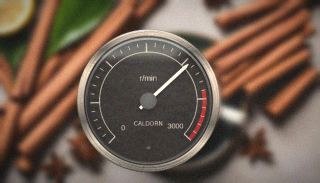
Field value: rpm 2050
